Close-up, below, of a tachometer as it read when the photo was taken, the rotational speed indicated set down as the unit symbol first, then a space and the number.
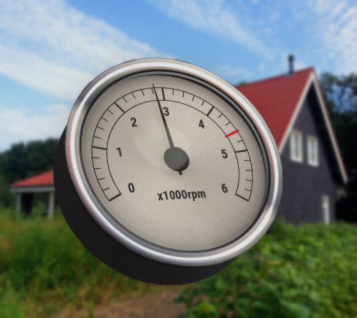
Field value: rpm 2800
